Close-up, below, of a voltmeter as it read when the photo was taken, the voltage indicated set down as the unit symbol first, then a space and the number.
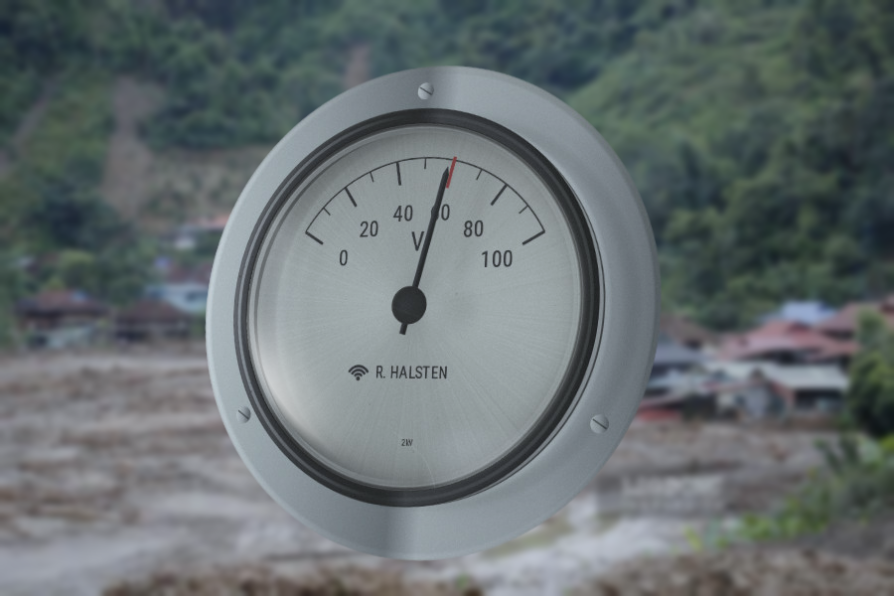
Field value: V 60
